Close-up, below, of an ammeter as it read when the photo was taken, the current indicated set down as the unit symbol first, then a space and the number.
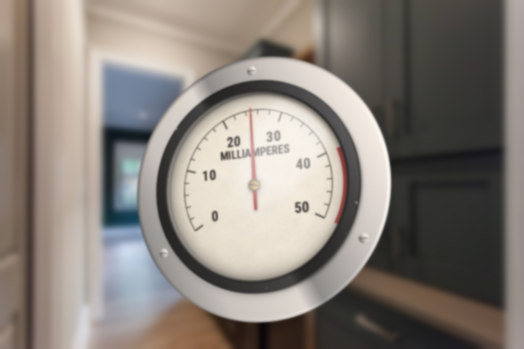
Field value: mA 25
